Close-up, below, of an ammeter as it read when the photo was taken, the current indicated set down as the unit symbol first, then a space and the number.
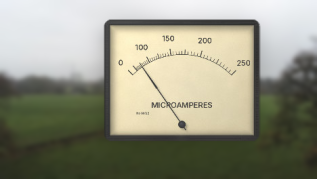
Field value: µA 75
